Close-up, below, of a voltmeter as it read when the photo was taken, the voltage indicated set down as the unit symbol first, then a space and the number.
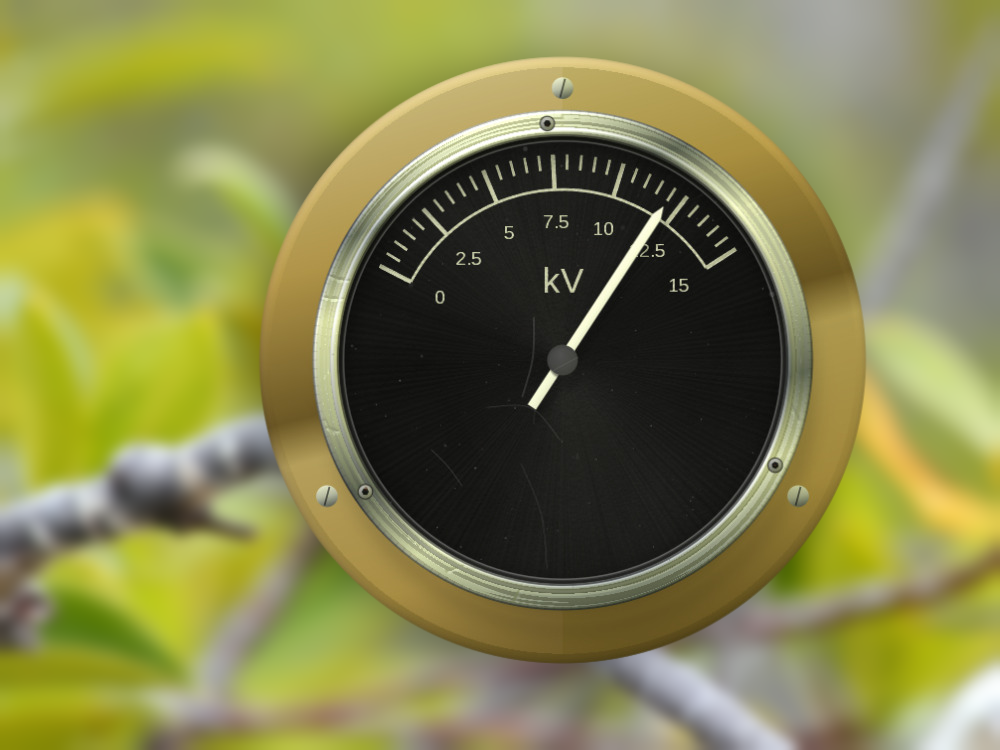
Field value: kV 12
